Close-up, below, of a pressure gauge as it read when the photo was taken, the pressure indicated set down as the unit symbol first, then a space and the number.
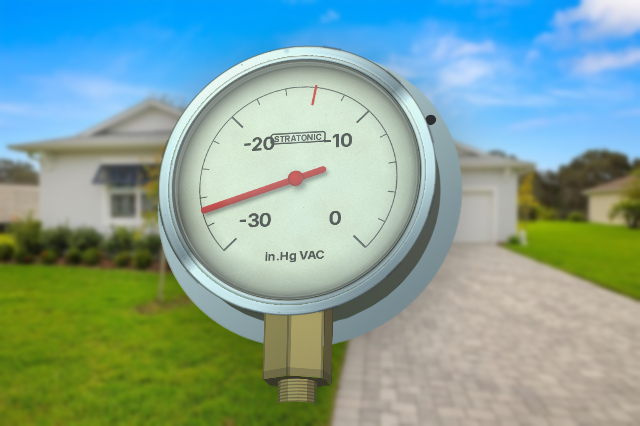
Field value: inHg -27
